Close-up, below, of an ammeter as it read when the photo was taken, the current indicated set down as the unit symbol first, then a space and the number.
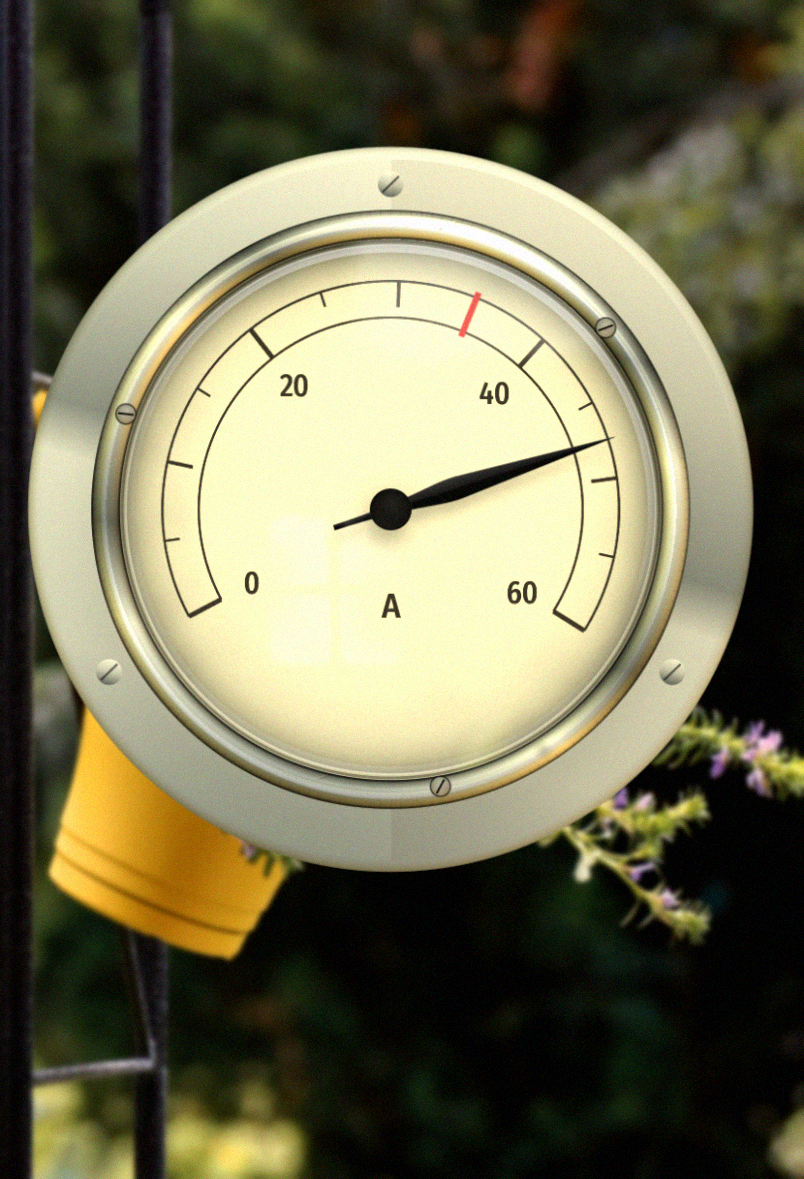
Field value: A 47.5
